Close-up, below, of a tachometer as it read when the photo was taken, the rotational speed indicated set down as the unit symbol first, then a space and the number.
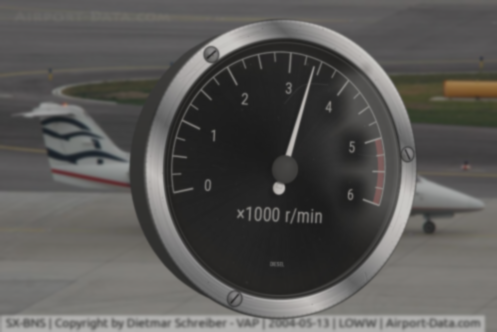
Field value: rpm 3375
